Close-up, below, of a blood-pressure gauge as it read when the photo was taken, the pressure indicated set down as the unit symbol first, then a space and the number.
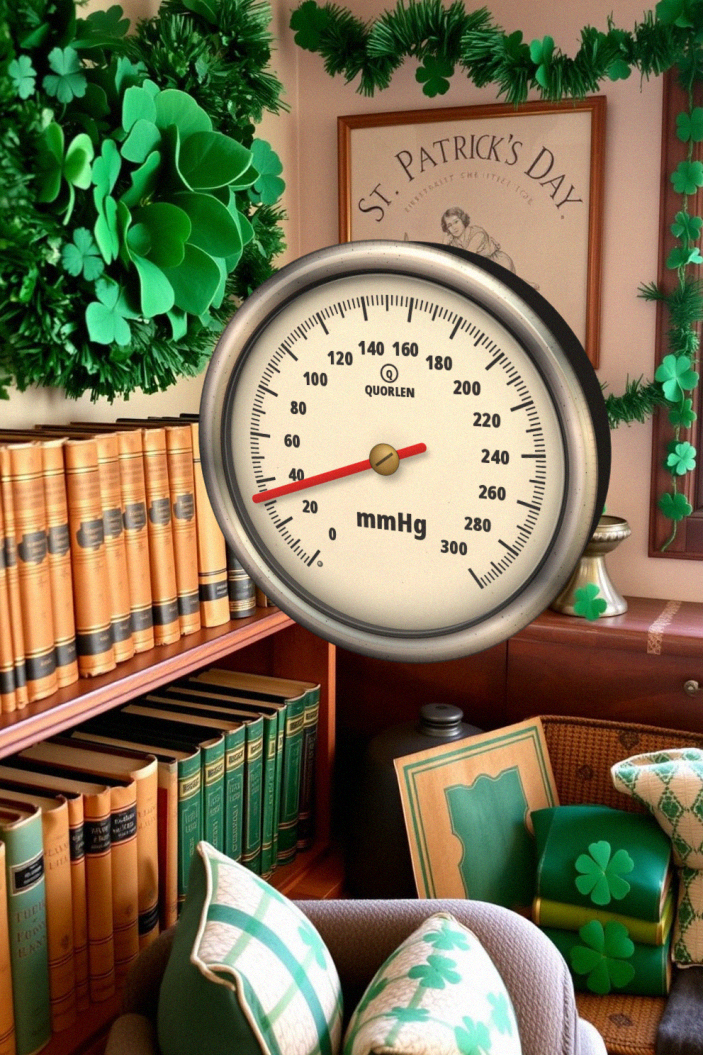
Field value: mmHg 34
